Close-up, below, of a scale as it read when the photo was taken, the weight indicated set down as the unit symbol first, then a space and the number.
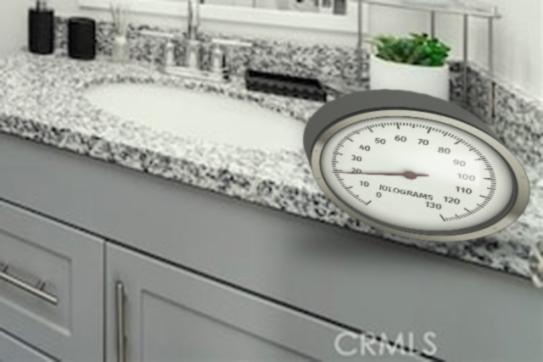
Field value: kg 20
